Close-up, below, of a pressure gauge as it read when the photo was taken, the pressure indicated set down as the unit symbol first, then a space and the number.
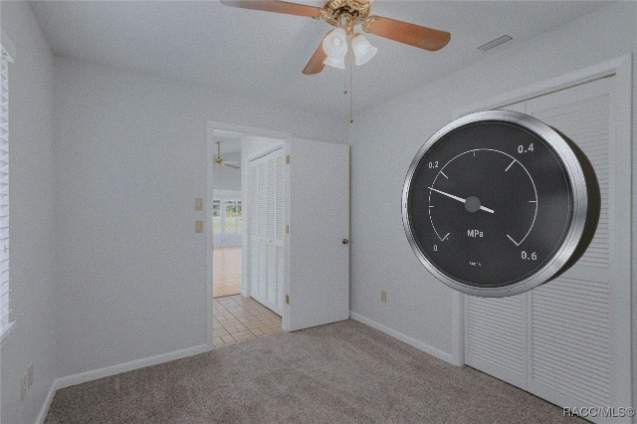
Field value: MPa 0.15
